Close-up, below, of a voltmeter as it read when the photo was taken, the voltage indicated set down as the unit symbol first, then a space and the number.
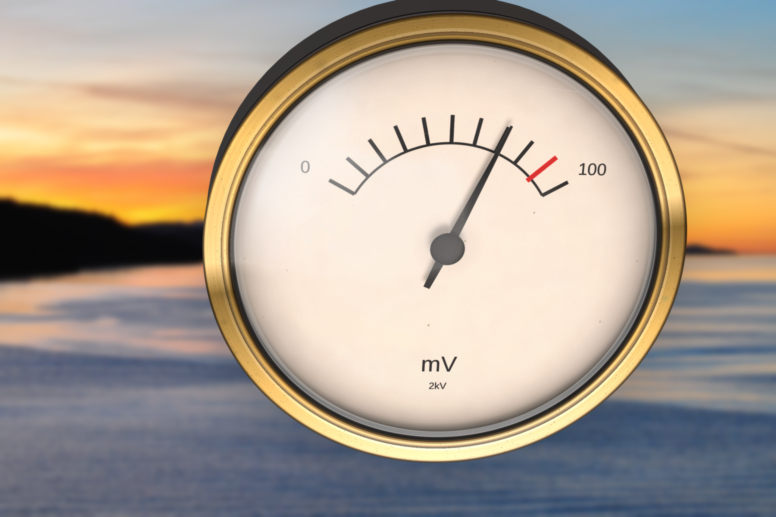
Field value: mV 70
